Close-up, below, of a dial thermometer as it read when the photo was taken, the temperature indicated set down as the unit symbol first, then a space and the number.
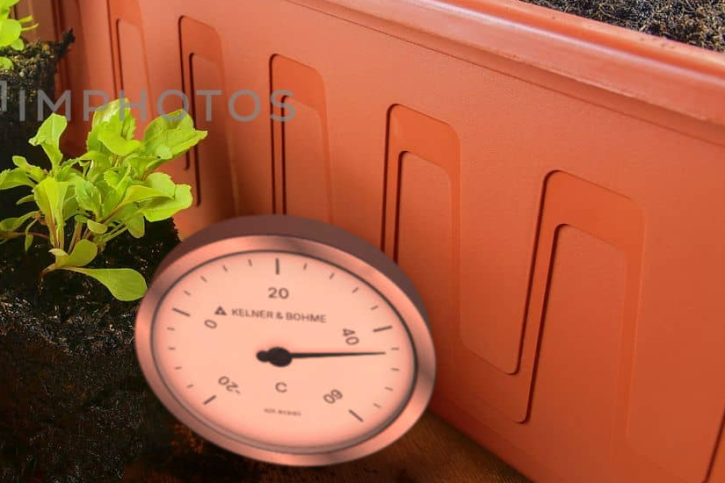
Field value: °C 44
